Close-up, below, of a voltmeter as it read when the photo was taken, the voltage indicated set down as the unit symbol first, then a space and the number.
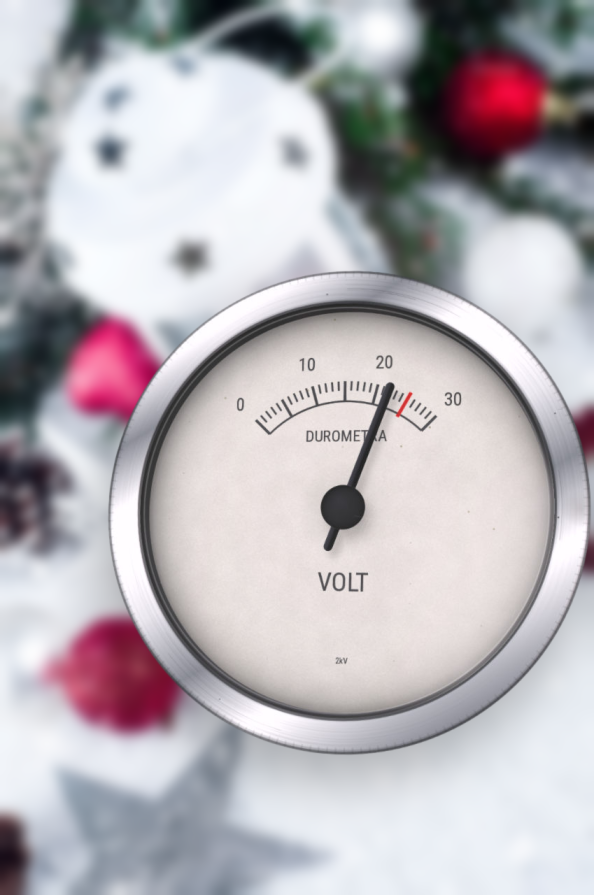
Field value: V 22
